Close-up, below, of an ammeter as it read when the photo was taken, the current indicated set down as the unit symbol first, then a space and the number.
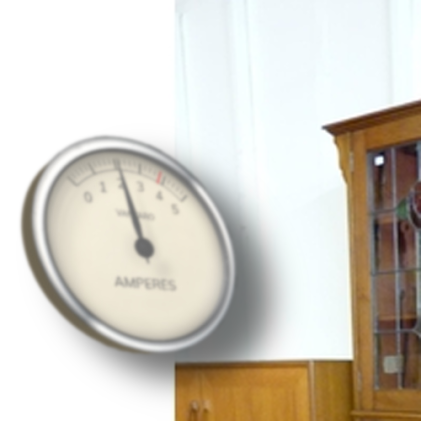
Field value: A 2
